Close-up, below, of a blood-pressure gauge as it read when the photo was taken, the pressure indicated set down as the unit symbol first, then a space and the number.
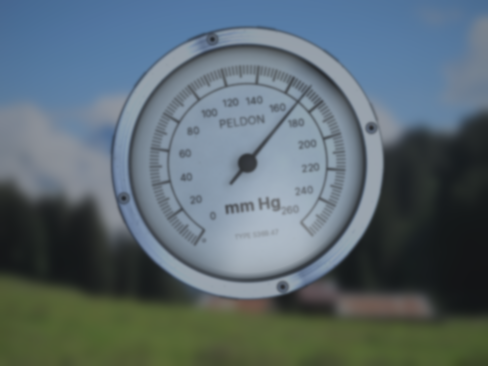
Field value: mmHg 170
